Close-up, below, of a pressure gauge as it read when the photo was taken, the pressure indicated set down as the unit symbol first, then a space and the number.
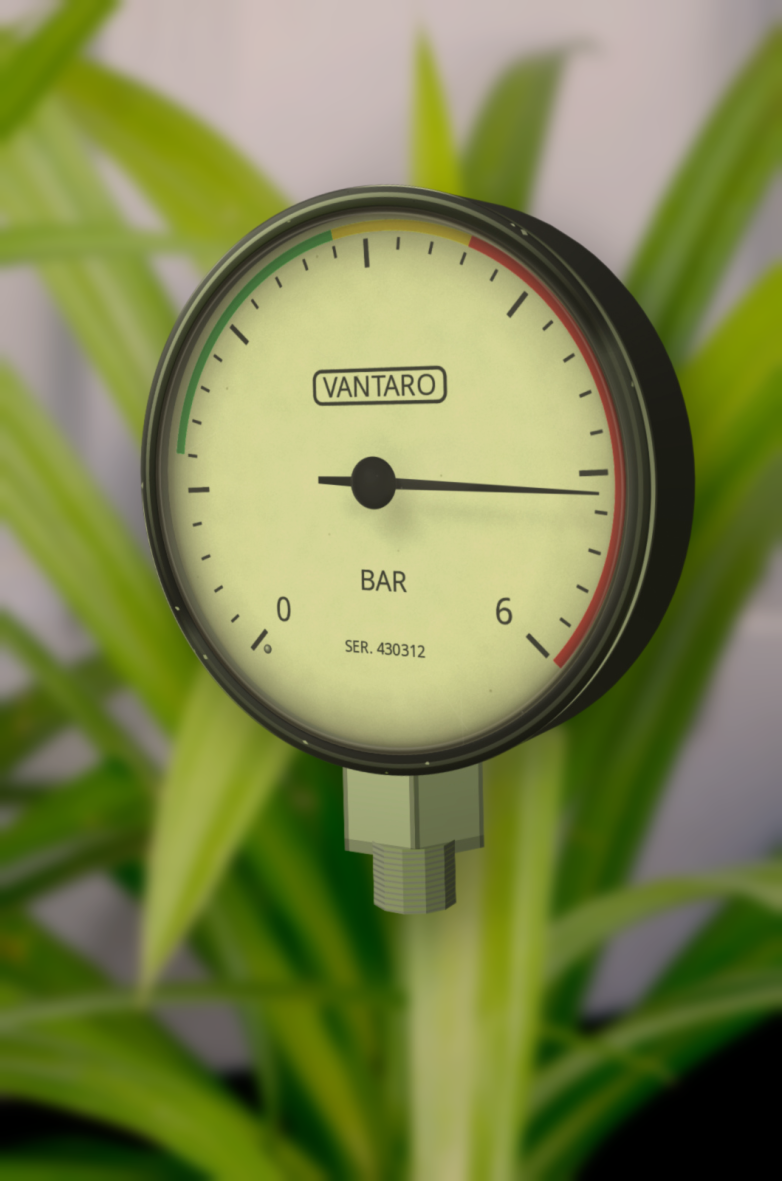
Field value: bar 5.1
